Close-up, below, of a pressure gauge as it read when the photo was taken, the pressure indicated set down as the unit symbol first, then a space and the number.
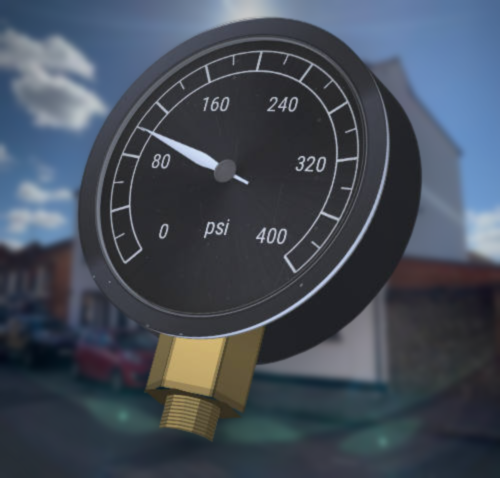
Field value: psi 100
